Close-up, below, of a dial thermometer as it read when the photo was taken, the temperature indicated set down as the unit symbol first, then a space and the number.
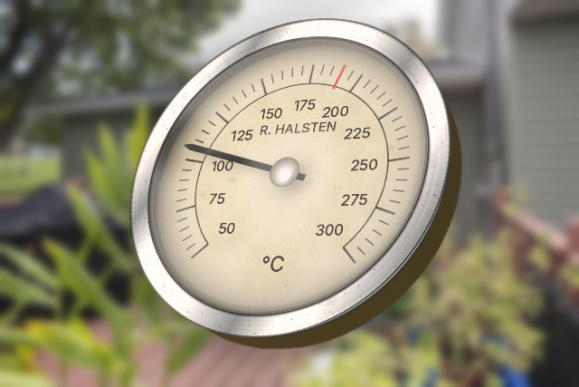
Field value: °C 105
